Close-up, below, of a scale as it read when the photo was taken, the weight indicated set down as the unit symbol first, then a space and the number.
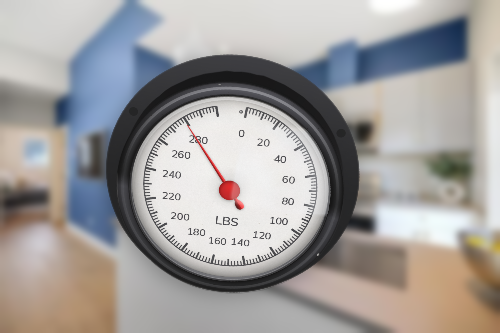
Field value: lb 280
